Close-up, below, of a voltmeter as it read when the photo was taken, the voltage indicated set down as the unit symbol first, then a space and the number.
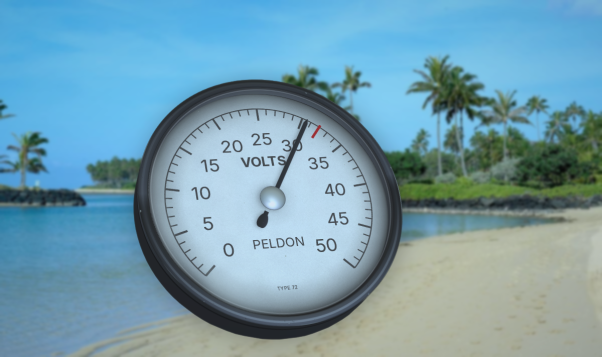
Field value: V 30.5
